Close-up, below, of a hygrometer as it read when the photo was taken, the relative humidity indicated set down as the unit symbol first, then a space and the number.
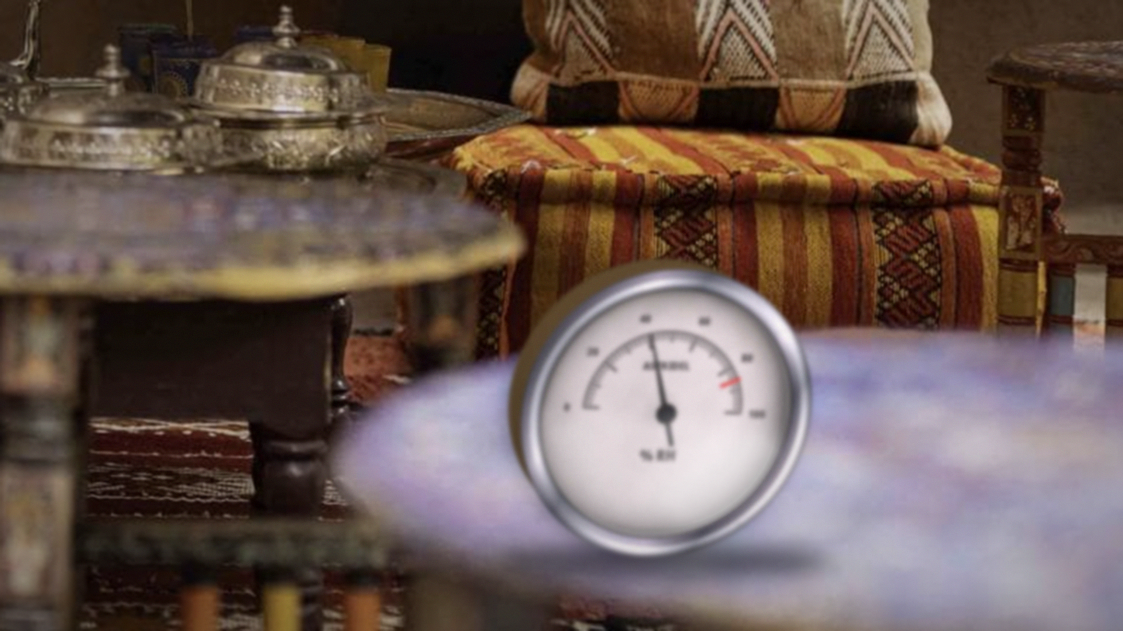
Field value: % 40
